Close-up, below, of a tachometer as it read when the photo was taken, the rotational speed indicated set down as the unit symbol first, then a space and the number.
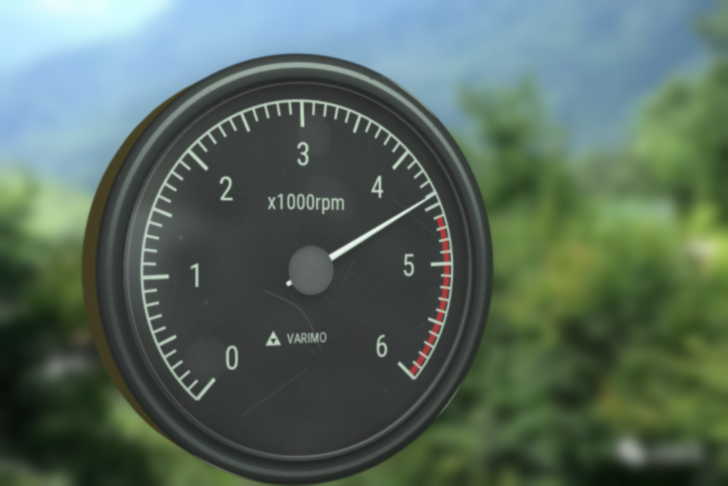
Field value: rpm 4400
